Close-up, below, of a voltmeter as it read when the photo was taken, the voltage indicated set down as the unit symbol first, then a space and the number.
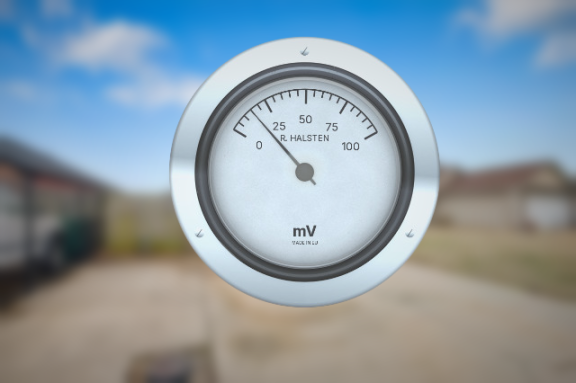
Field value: mV 15
